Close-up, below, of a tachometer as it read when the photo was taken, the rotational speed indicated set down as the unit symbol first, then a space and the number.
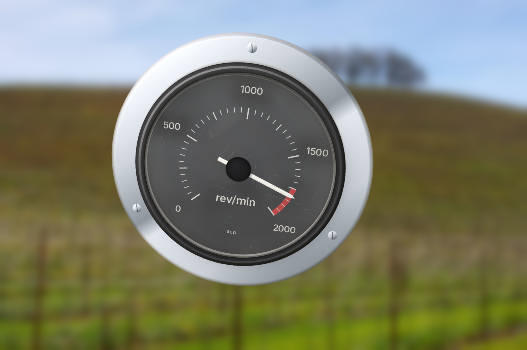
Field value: rpm 1800
